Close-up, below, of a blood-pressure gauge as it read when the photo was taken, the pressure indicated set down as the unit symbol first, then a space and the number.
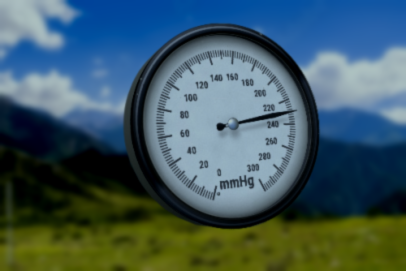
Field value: mmHg 230
